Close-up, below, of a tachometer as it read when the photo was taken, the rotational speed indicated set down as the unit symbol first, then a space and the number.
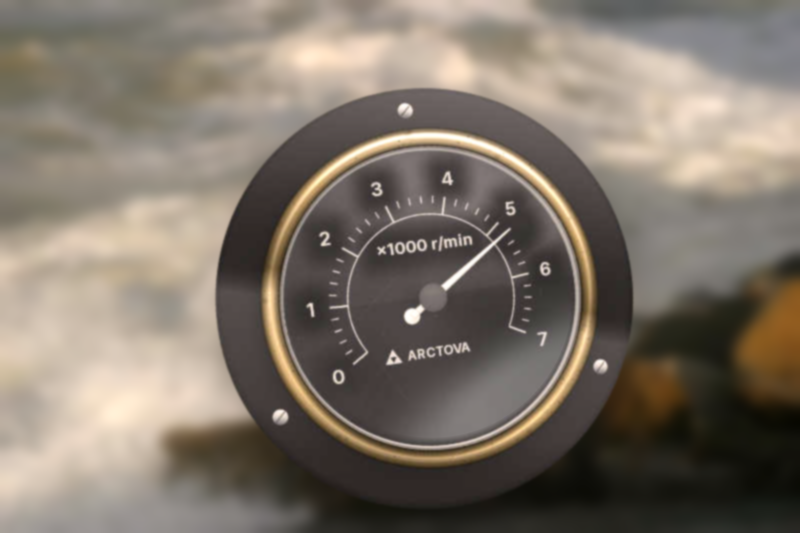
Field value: rpm 5200
